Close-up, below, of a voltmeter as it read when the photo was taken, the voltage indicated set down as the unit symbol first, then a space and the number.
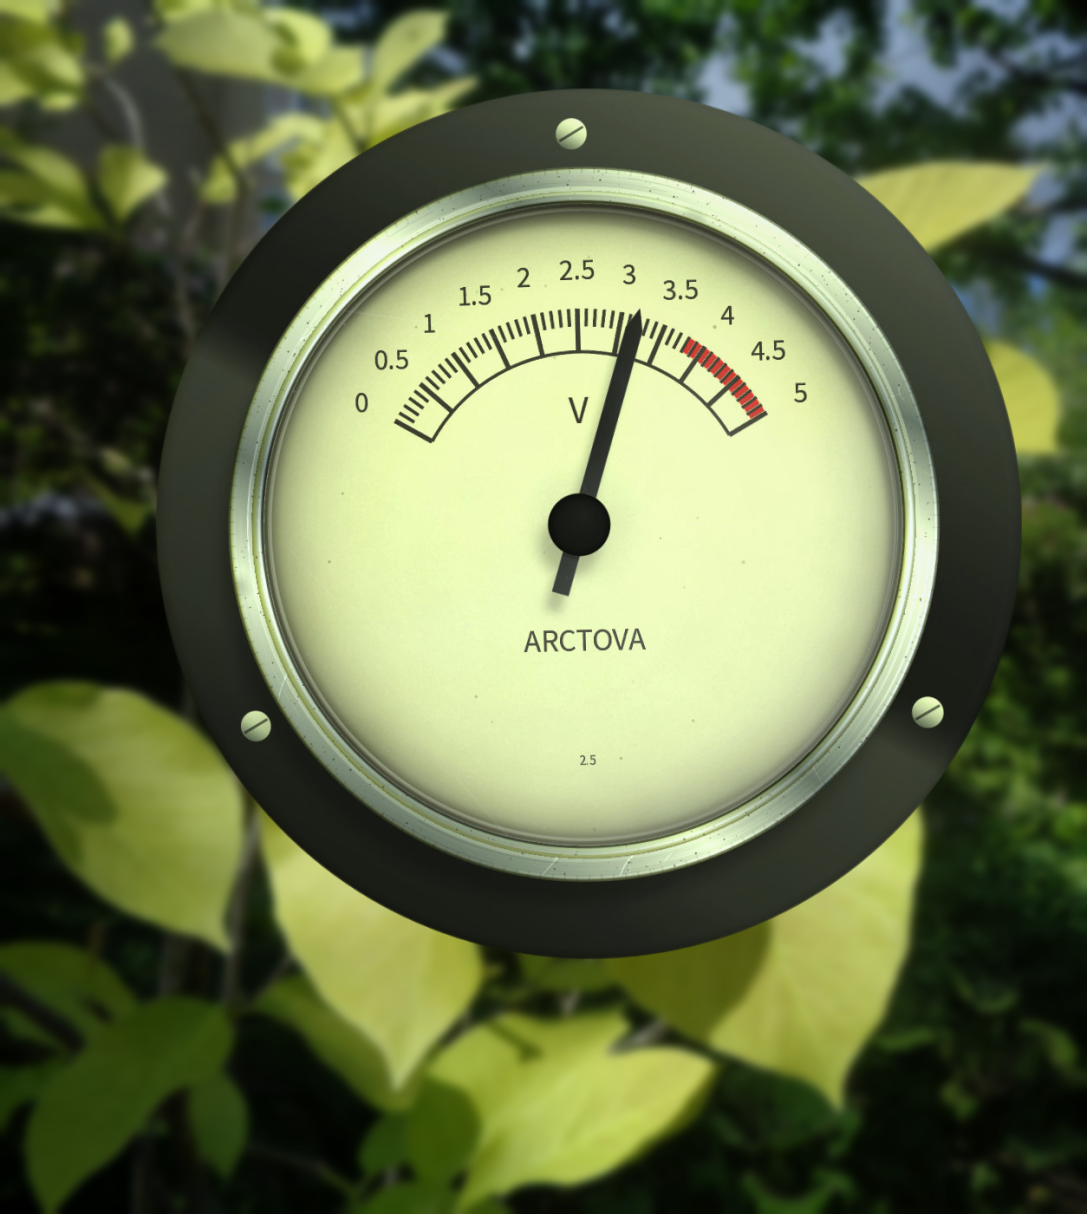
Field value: V 3.2
